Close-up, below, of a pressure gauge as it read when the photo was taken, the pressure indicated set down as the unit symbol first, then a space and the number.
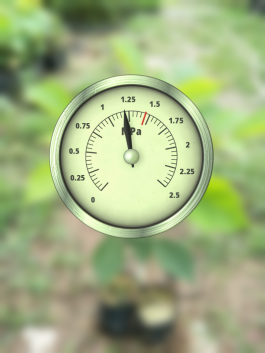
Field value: MPa 1.2
